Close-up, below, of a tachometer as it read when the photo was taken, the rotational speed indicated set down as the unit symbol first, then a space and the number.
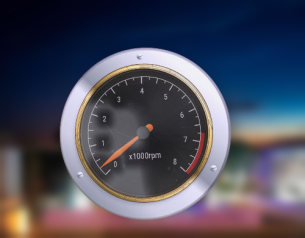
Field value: rpm 250
